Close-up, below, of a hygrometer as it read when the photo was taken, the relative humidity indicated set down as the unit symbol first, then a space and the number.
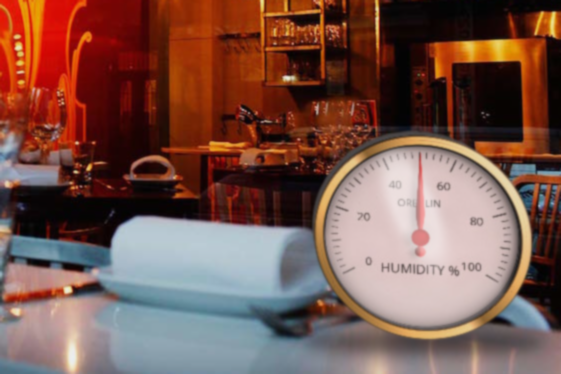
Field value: % 50
